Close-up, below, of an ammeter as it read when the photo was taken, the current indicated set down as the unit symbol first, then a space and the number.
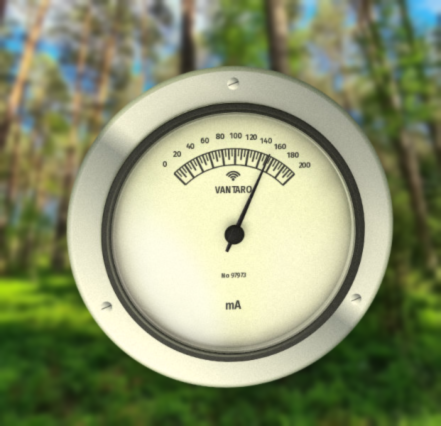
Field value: mA 150
